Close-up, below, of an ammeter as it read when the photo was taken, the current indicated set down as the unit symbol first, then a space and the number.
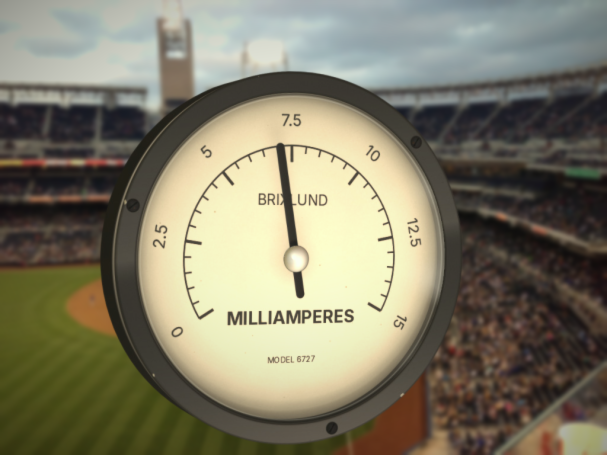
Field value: mA 7
